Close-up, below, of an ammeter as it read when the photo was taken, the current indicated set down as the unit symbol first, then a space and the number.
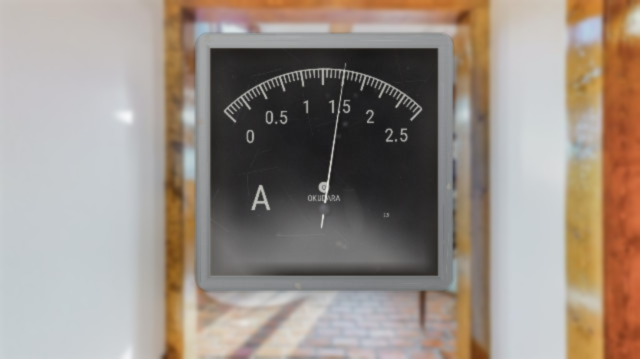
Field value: A 1.5
